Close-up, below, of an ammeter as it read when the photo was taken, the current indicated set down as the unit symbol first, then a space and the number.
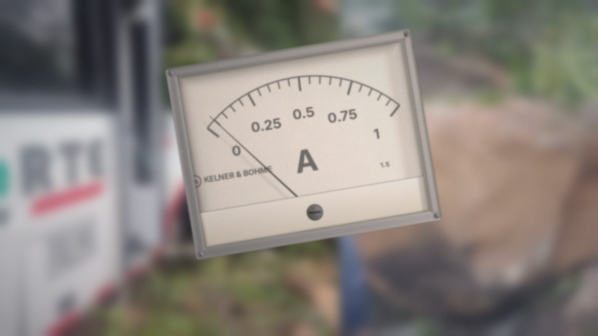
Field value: A 0.05
